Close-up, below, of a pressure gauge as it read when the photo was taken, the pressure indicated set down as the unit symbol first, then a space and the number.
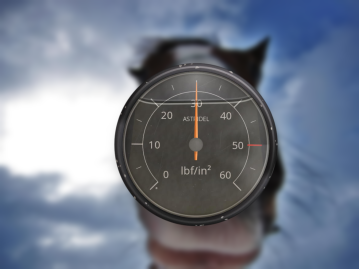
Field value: psi 30
